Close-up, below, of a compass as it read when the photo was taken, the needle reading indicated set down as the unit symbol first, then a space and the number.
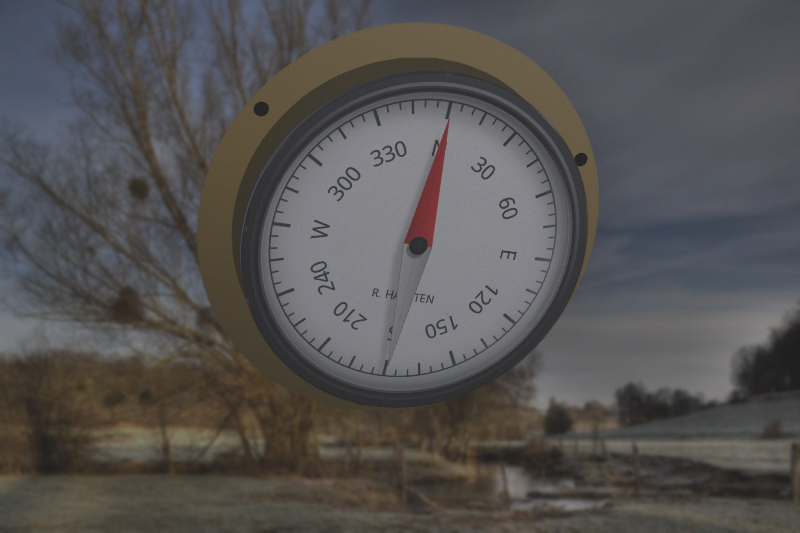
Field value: ° 0
